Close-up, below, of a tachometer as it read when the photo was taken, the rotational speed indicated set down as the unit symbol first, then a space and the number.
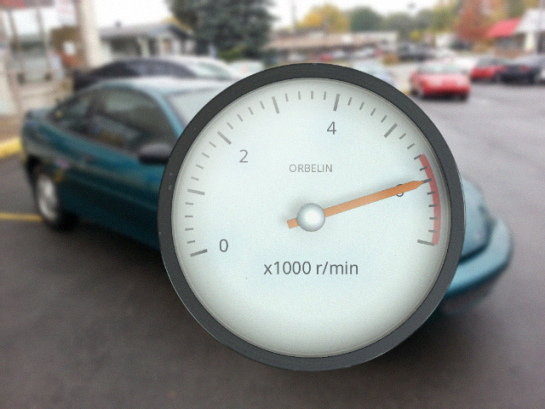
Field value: rpm 6000
